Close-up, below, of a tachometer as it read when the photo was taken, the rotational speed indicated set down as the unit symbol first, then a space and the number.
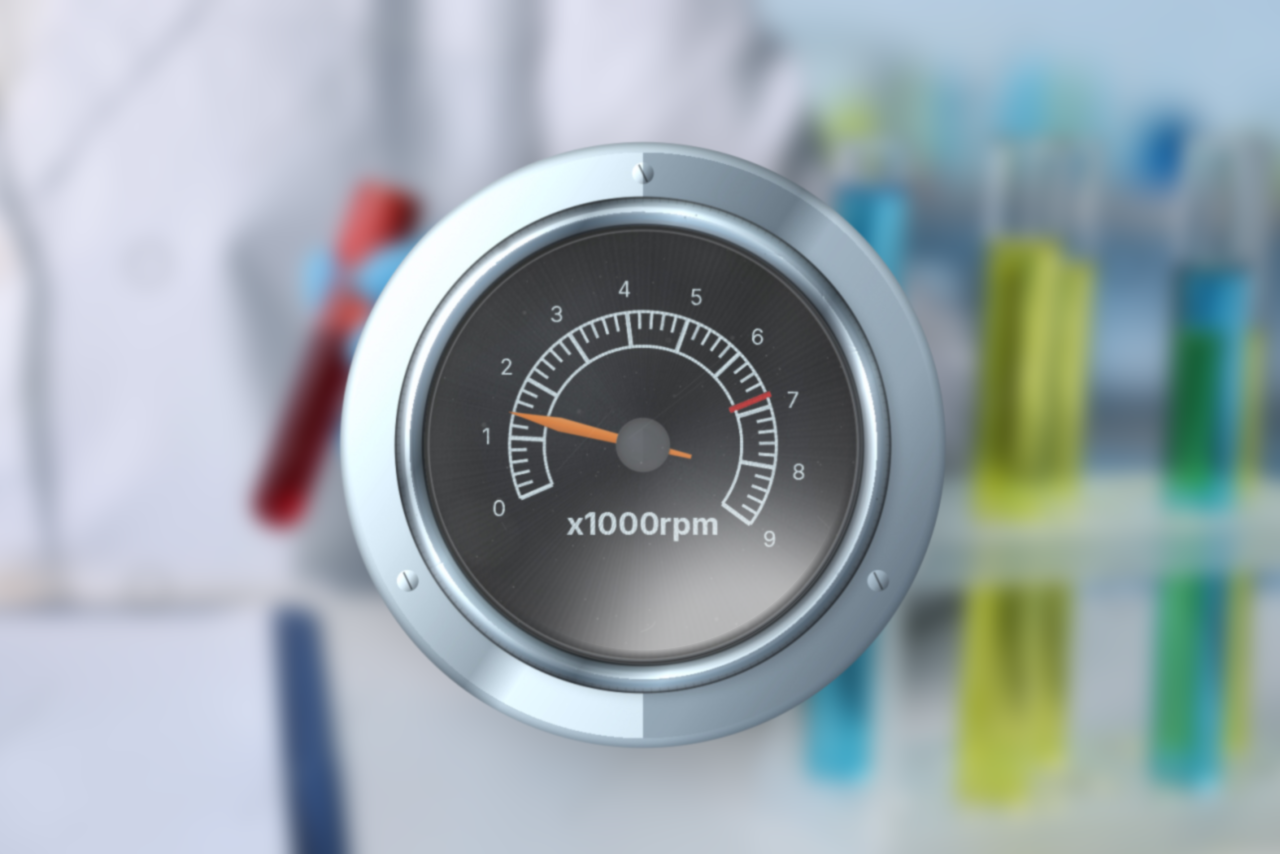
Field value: rpm 1400
